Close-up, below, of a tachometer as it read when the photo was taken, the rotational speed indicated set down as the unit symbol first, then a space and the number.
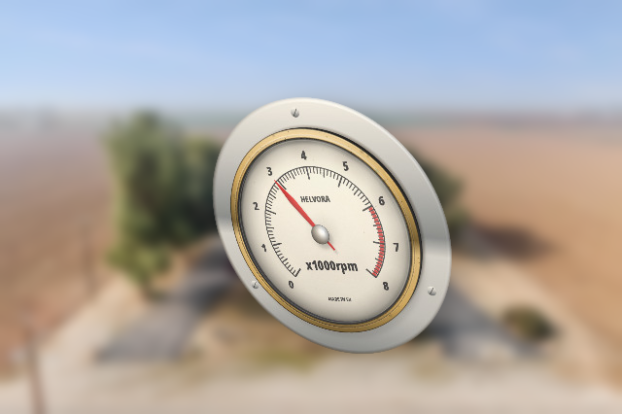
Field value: rpm 3000
